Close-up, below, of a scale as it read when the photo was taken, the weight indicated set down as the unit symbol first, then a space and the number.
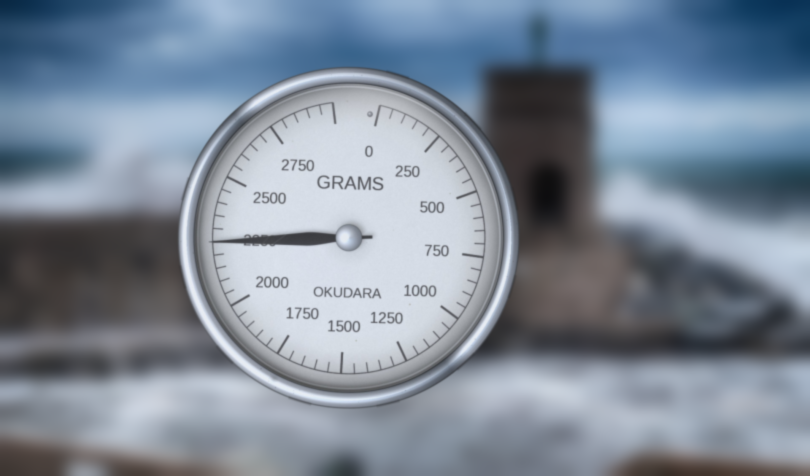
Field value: g 2250
